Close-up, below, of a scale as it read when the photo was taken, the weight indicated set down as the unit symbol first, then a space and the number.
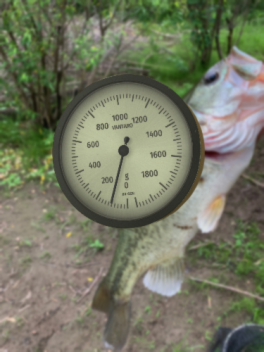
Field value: g 100
